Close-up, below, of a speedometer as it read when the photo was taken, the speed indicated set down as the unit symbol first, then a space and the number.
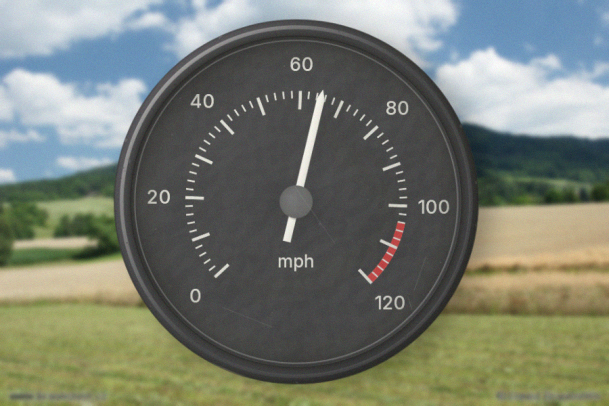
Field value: mph 65
